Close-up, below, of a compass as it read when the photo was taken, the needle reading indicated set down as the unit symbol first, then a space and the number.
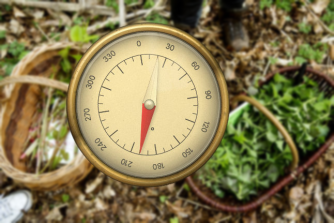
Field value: ° 200
